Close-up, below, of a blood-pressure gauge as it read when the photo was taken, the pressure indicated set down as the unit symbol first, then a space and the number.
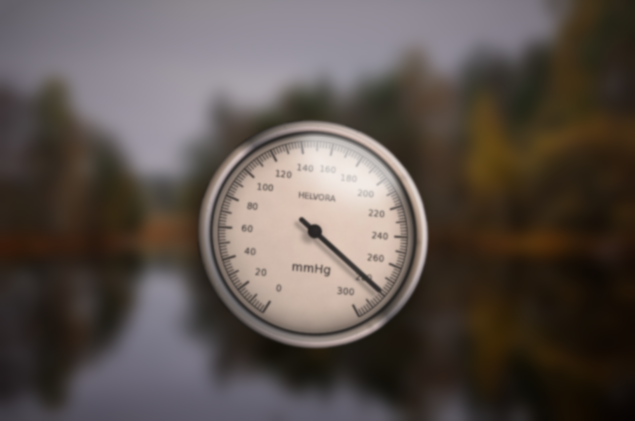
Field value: mmHg 280
